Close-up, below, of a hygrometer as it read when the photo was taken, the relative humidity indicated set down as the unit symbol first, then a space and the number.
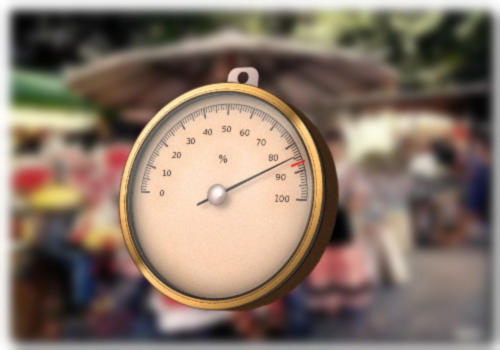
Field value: % 85
